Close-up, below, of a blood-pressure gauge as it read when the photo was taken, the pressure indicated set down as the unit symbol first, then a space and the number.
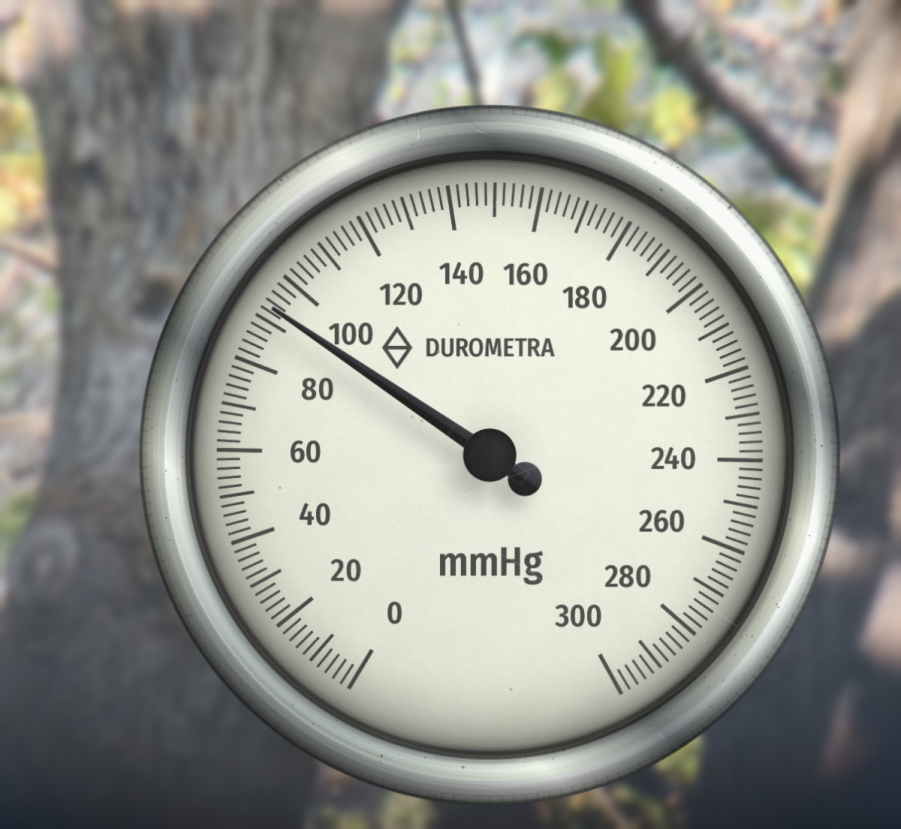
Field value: mmHg 93
